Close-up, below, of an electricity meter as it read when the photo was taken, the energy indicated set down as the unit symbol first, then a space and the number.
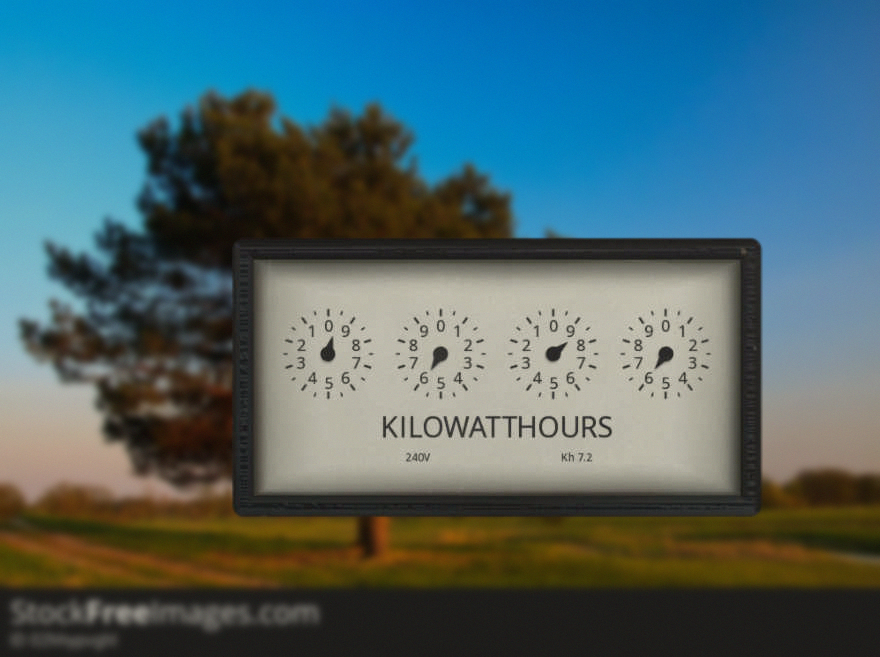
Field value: kWh 9586
